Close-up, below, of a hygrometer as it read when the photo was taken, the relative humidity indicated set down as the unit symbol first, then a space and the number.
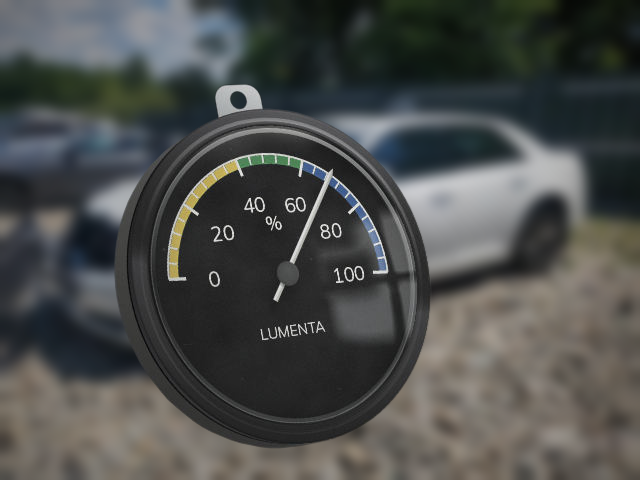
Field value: % 68
